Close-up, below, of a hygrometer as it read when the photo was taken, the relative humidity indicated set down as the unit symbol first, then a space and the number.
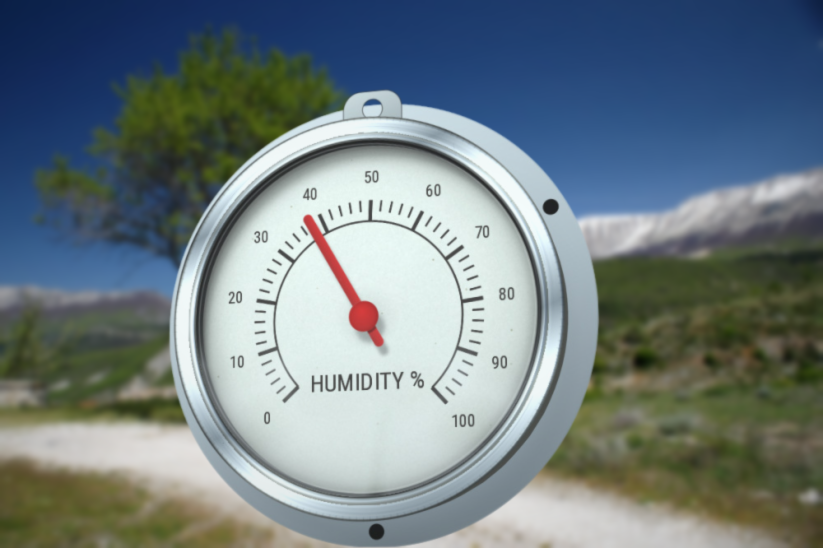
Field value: % 38
